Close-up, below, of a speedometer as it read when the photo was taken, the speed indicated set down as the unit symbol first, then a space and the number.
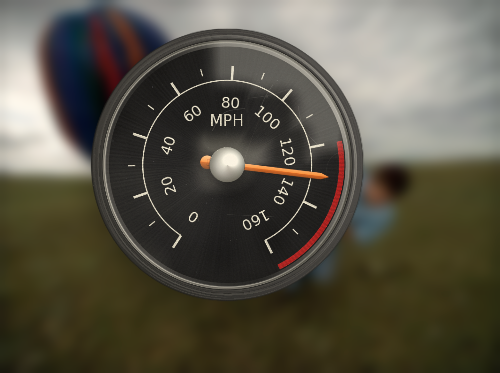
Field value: mph 130
